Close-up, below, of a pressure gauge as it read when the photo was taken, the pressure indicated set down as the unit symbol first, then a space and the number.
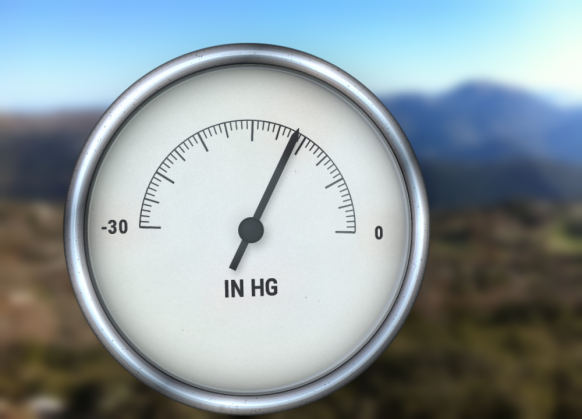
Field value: inHg -11
